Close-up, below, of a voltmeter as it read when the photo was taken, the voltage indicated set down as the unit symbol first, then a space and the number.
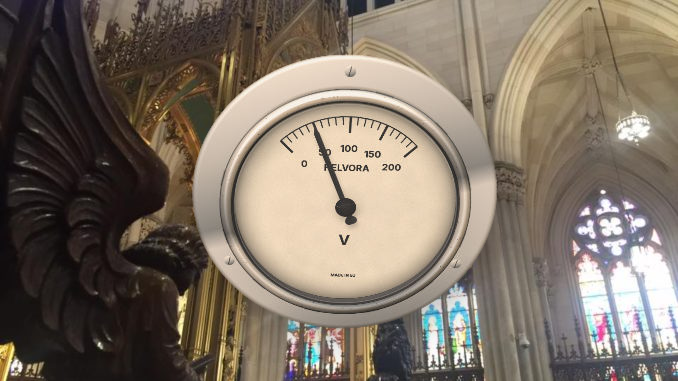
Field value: V 50
